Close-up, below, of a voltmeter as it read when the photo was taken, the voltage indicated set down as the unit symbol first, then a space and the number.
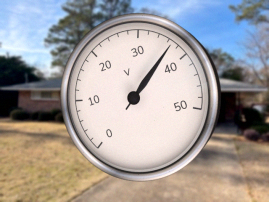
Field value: V 37
